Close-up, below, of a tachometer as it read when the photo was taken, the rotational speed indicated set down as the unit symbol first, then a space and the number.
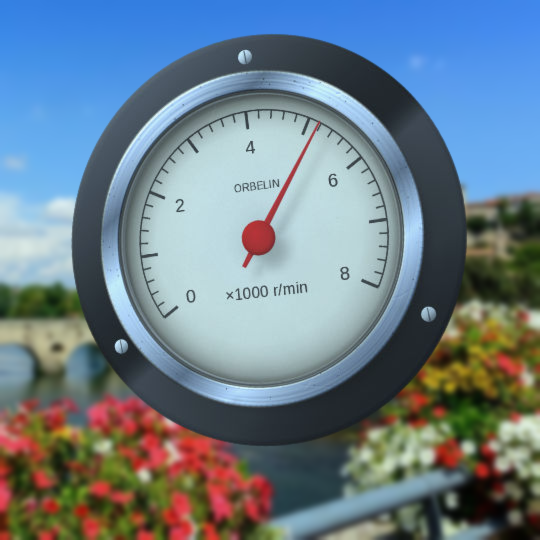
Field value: rpm 5200
